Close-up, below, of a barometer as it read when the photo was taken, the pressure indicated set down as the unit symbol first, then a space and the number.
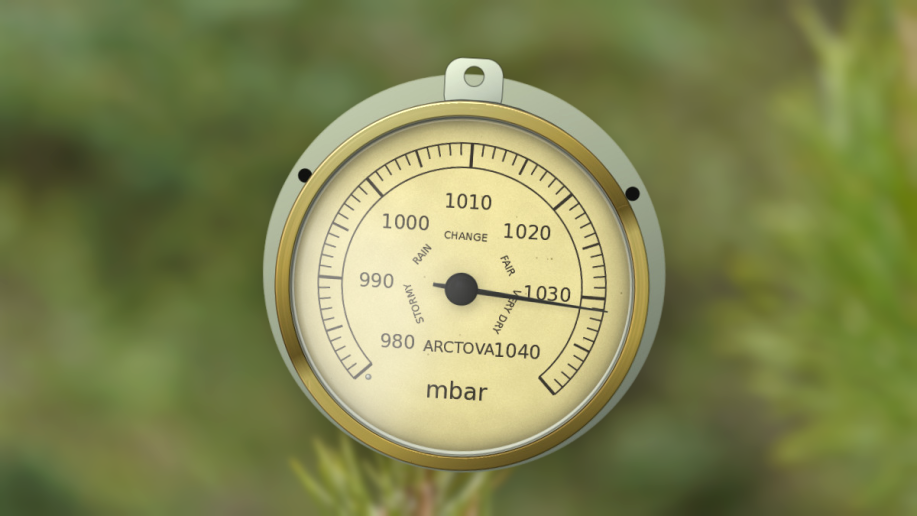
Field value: mbar 1031
